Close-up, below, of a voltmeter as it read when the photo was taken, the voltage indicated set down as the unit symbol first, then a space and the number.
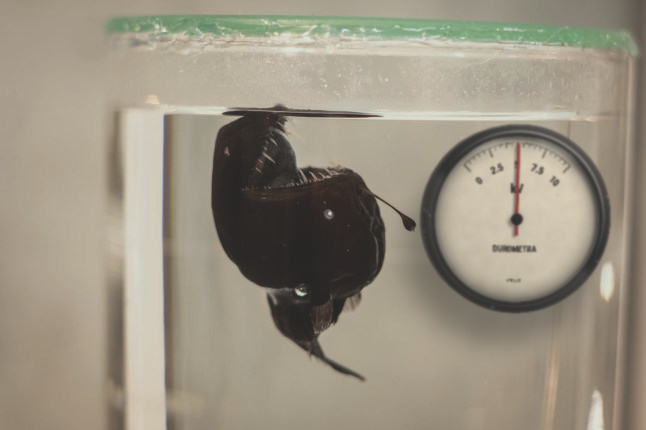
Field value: kV 5
